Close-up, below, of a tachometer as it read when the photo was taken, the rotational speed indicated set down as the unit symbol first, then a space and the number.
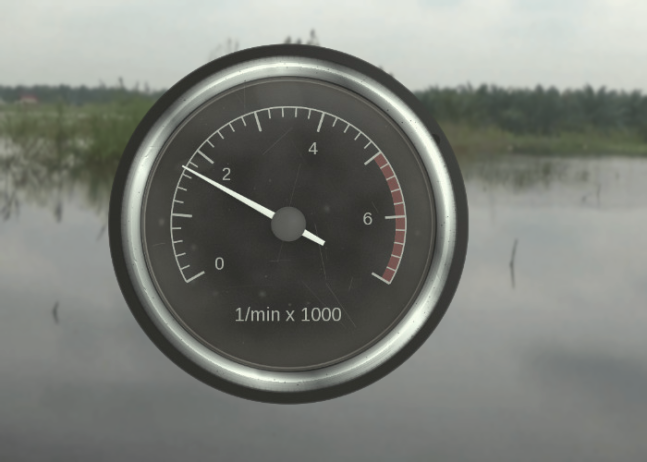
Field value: rpm 1700
